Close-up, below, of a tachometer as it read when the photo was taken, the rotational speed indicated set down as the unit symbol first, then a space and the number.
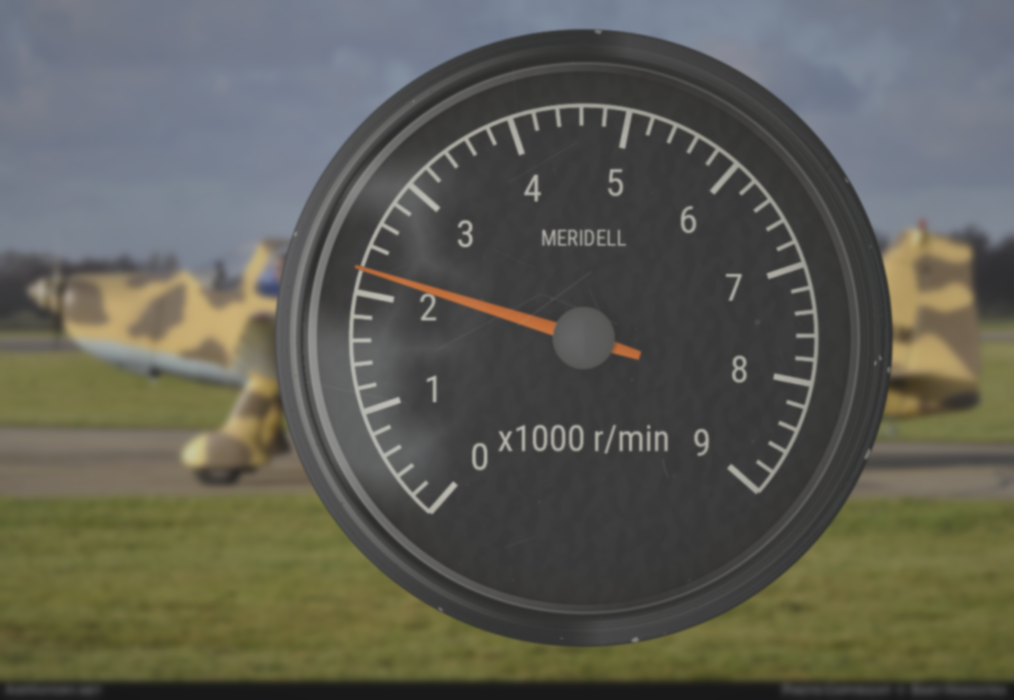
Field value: rpm 2200
